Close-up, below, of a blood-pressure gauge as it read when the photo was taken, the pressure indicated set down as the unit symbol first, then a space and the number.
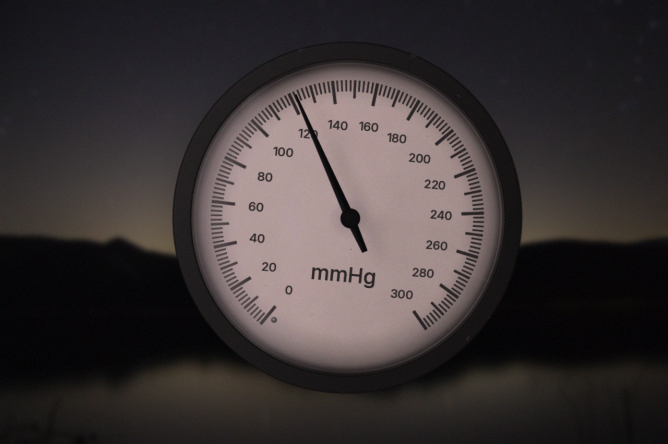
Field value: mmHg 122
